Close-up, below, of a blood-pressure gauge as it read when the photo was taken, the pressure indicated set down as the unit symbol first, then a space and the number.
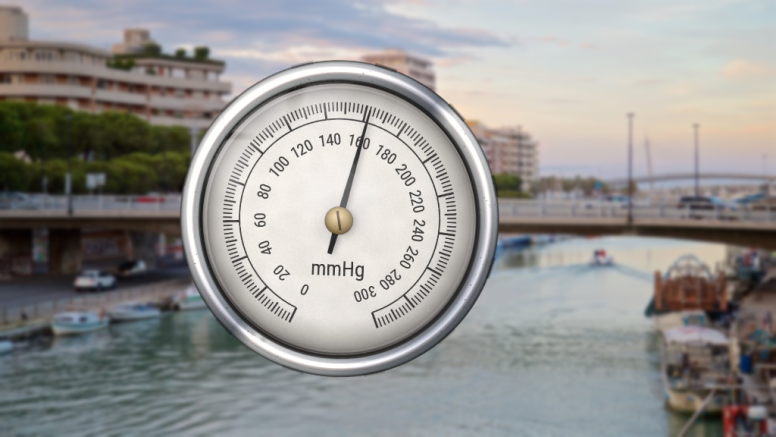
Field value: mmHg 162
